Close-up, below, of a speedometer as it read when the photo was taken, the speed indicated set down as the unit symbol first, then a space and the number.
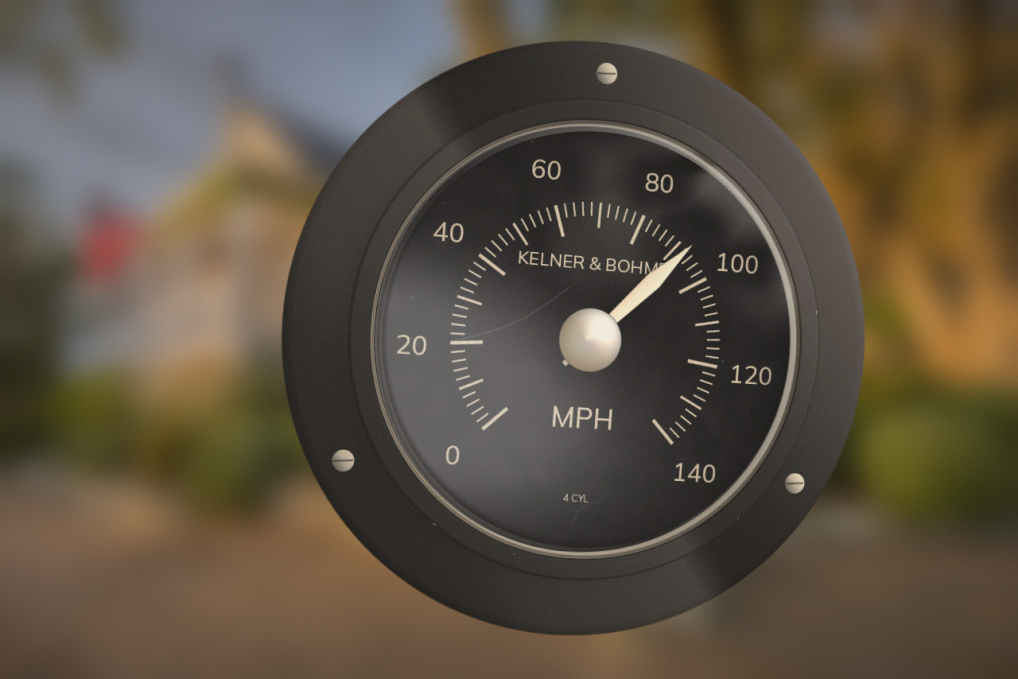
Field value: mph 92
